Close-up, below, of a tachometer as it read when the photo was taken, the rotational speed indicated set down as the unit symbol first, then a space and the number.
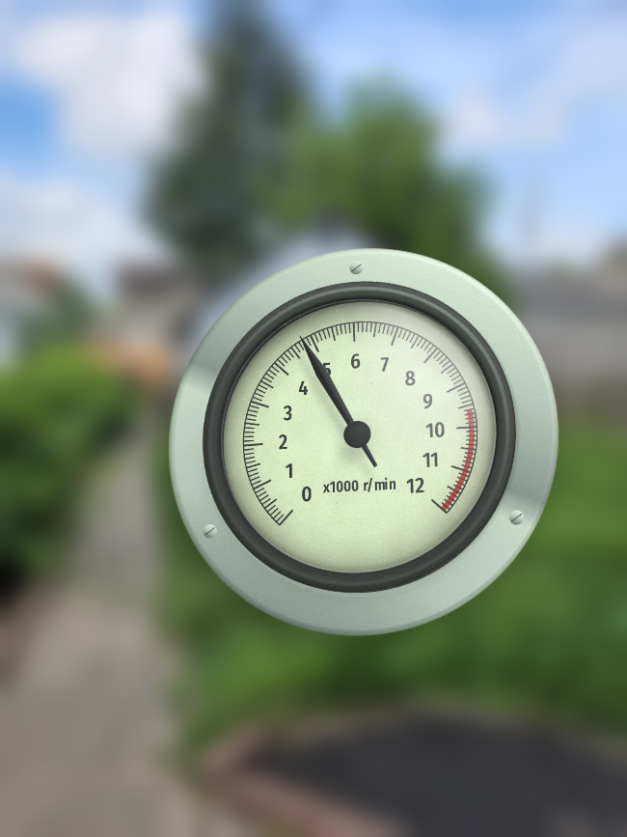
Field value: rpm 4800
